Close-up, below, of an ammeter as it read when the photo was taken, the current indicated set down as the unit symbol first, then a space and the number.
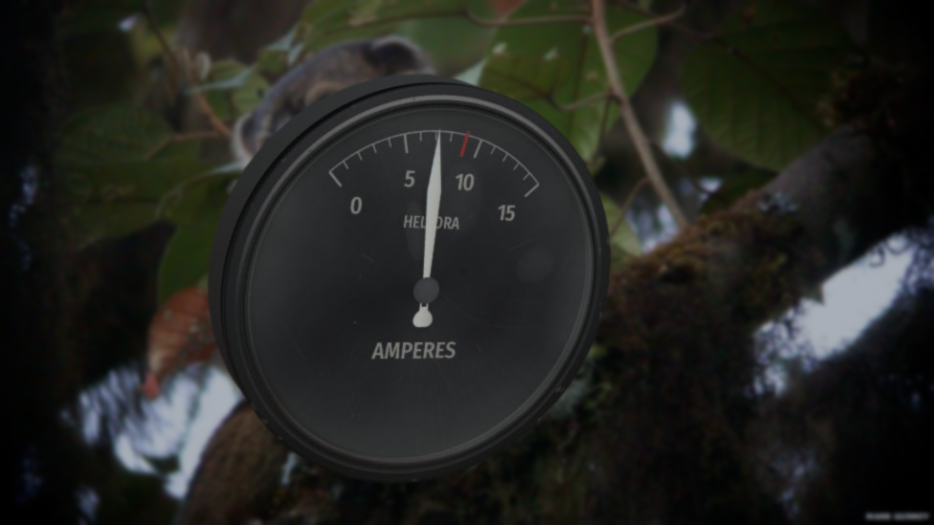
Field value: A 7
